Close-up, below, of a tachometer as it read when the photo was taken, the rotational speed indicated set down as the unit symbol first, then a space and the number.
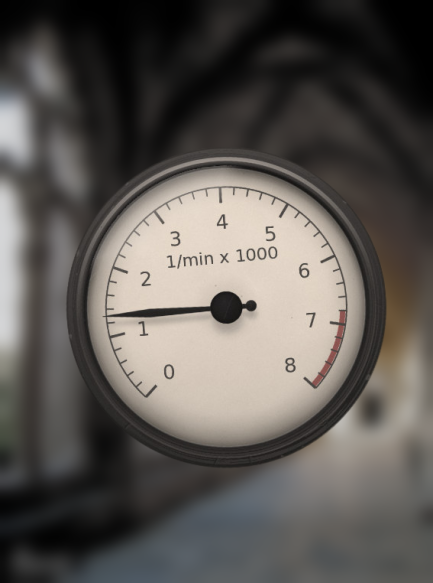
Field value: rpm 1300
